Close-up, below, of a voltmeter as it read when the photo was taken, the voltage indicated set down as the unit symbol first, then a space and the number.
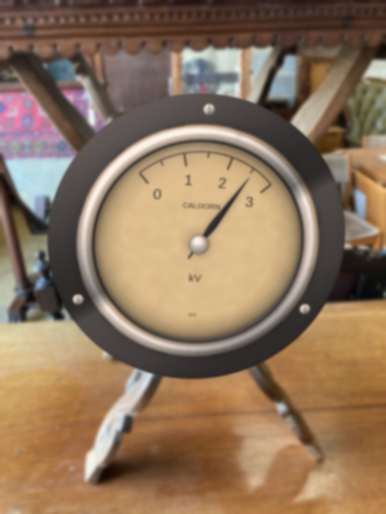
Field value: kV 2.5
